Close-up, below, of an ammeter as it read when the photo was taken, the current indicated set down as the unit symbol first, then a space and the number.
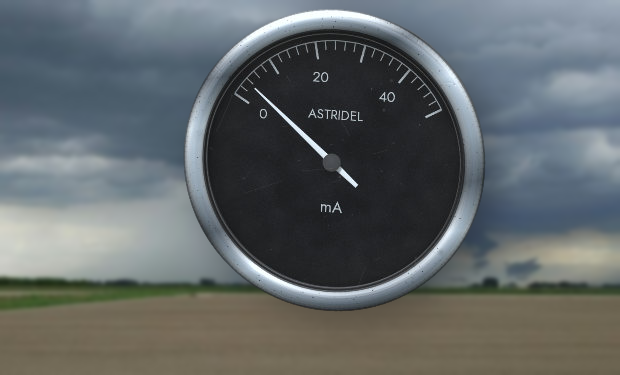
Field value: mA 4
